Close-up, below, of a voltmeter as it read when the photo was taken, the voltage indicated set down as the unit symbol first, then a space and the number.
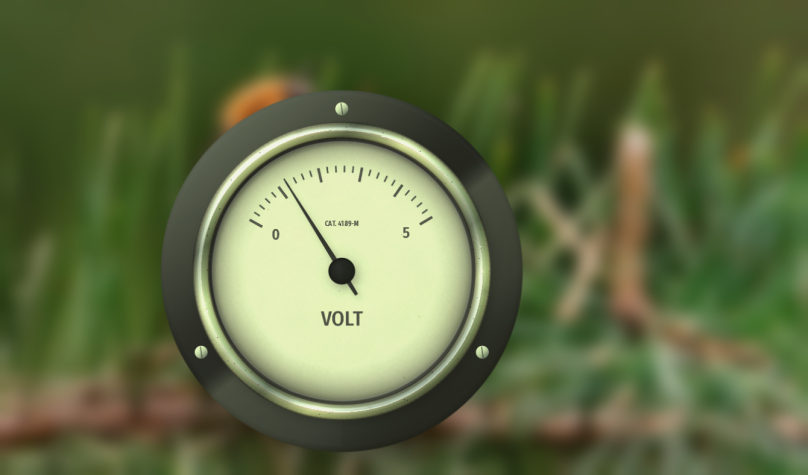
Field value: V 1.2
